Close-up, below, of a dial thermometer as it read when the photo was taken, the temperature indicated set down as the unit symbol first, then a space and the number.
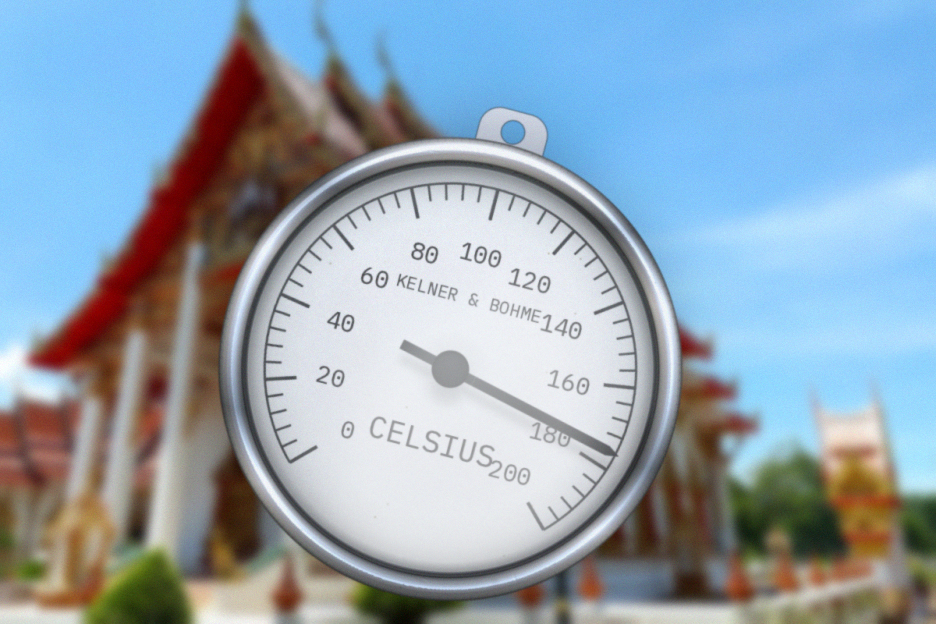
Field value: °C 176
